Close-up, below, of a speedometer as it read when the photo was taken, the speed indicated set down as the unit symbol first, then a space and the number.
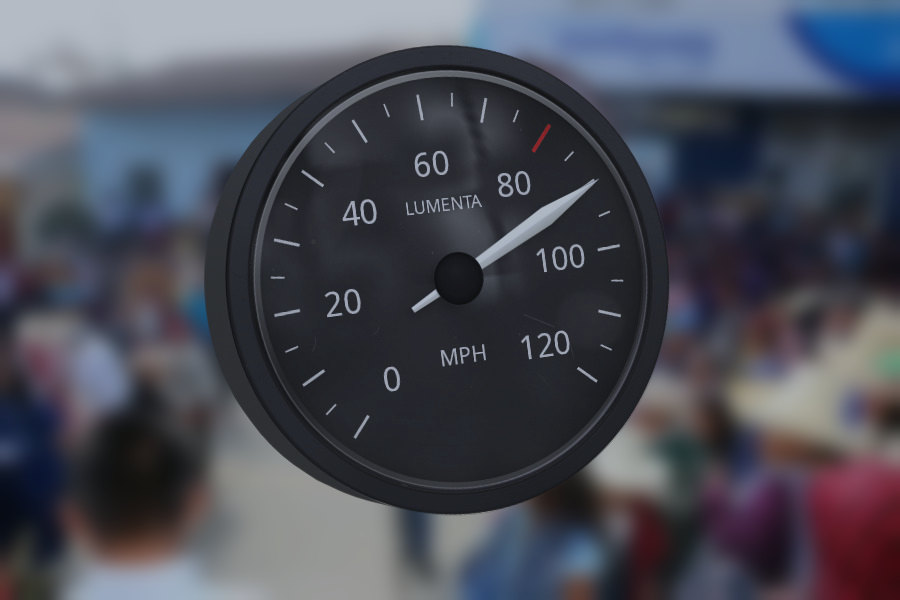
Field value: mph 90
